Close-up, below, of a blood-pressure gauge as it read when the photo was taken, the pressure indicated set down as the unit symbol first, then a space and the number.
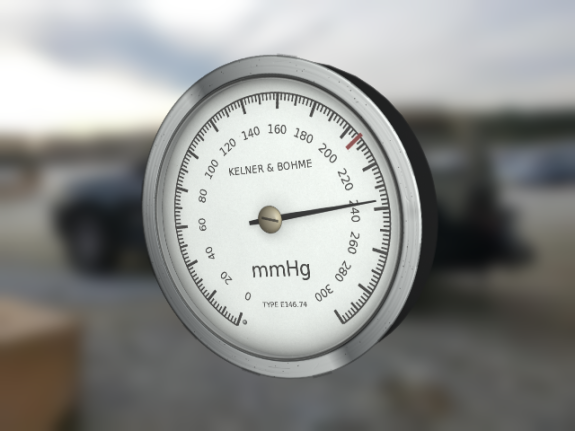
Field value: mmHg 236
